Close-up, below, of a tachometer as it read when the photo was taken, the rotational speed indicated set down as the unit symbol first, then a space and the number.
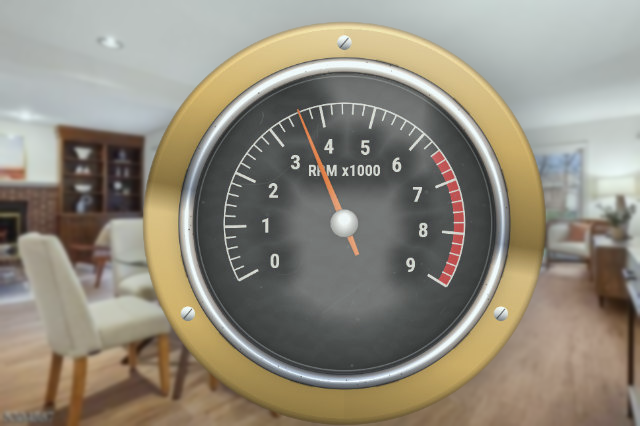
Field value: rpm 3600
